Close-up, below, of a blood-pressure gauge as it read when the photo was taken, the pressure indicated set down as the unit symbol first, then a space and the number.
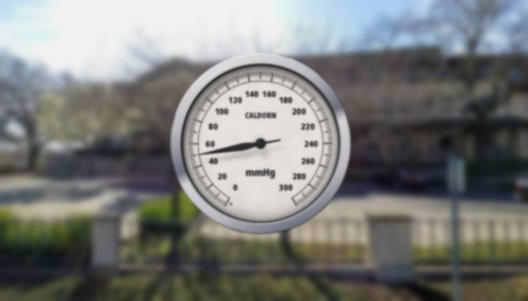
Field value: mmHg 50
